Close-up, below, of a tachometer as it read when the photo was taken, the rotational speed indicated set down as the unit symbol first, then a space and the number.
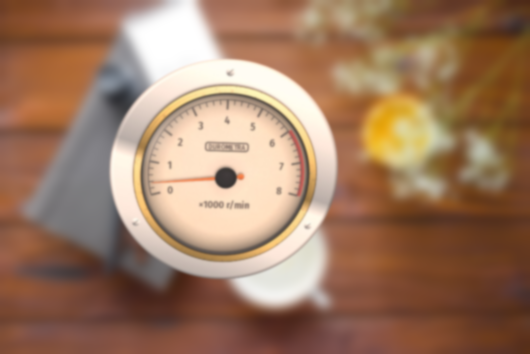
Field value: rpm 400
